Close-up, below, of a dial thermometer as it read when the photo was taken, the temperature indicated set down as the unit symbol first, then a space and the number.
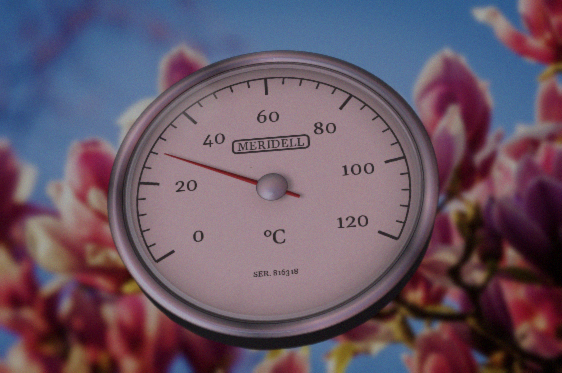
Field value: °C 28
